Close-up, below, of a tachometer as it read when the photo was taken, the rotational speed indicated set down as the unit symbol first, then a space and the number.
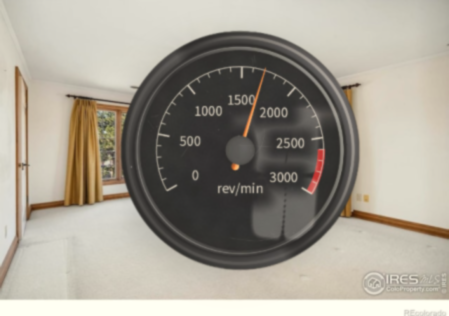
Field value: rpm 1700
